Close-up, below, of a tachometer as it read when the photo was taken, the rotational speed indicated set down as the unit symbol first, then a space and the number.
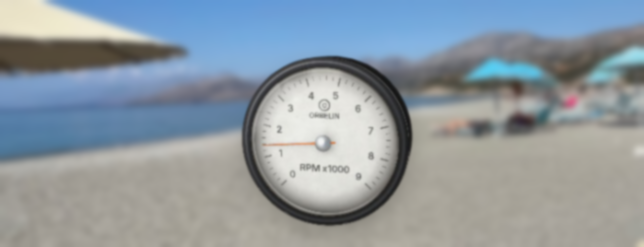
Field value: rpm 1400
